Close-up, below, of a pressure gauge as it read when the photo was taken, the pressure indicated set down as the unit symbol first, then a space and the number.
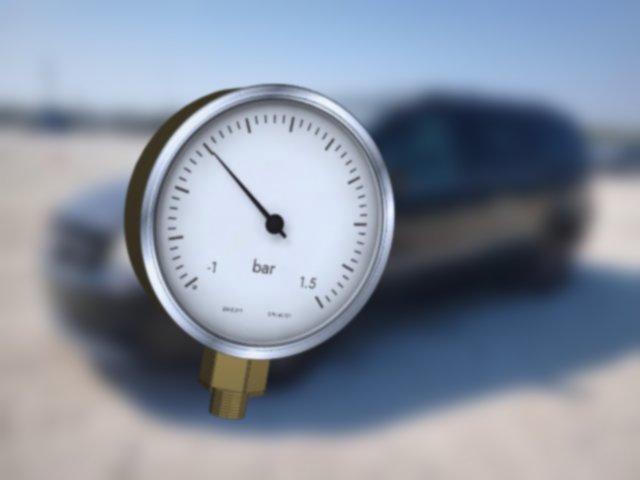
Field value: bar -0.25
